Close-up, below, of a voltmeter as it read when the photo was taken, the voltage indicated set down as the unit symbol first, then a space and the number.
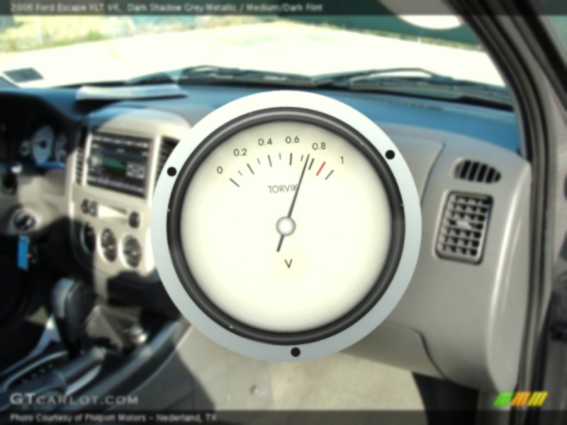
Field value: V 0.75
